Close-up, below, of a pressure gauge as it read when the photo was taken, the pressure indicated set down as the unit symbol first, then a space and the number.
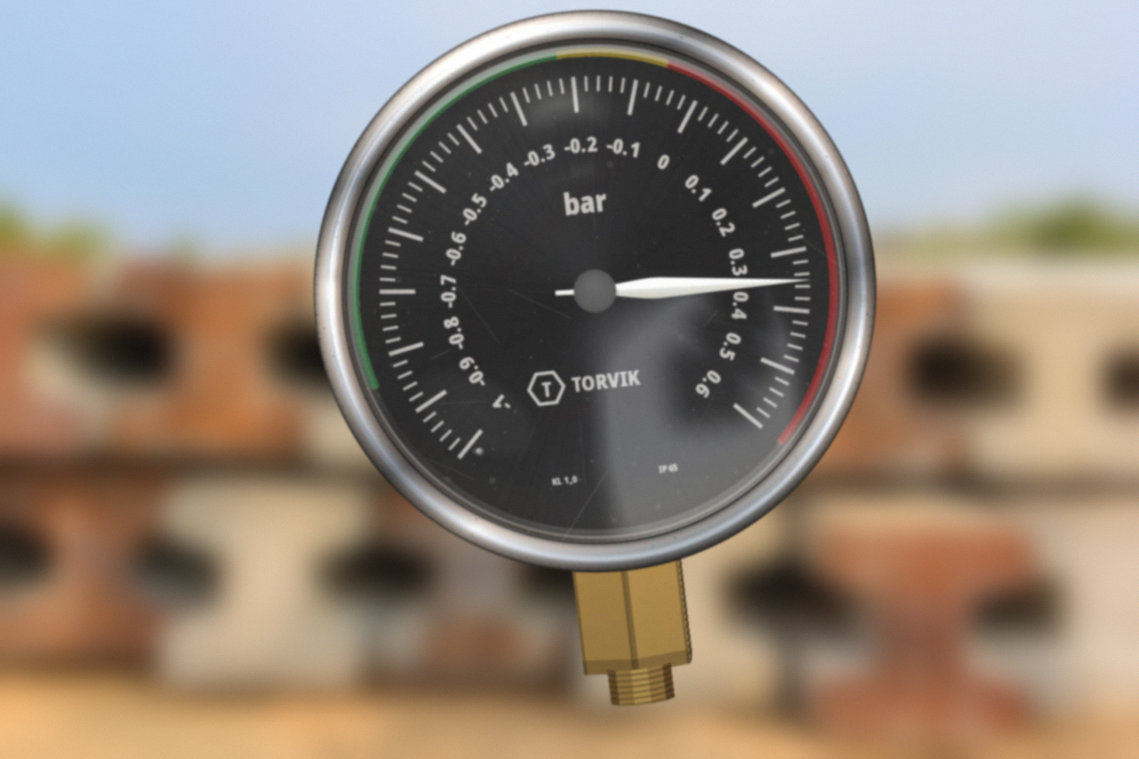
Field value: bar 0.35
